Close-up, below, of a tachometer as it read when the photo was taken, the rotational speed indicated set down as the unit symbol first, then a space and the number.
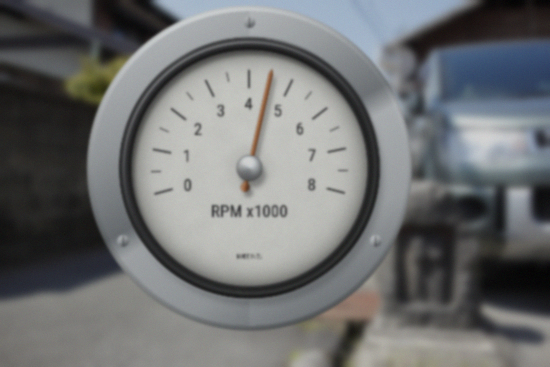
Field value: rpm 4500
